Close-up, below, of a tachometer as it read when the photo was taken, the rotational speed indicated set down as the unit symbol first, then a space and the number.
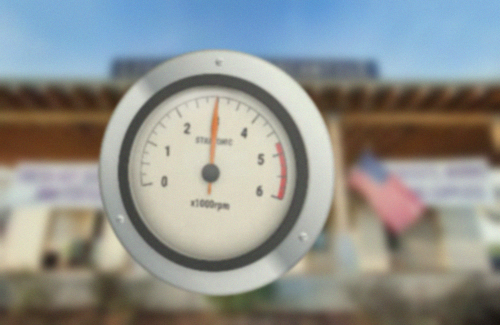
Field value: rpm 3000
